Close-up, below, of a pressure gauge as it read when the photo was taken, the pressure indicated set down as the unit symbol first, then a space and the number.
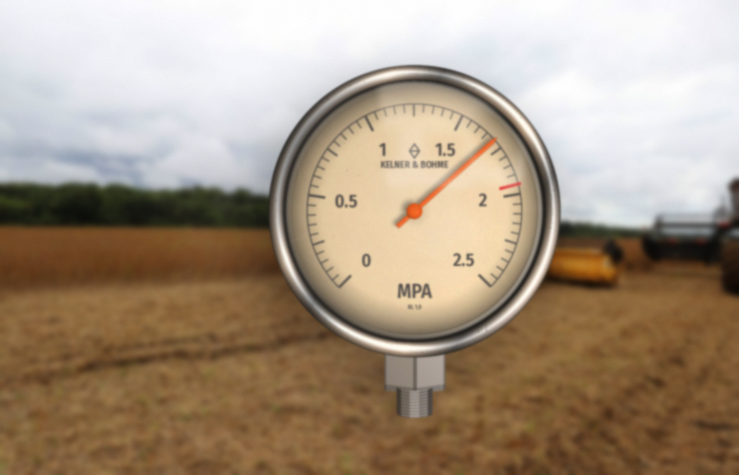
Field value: MPa 1.7
